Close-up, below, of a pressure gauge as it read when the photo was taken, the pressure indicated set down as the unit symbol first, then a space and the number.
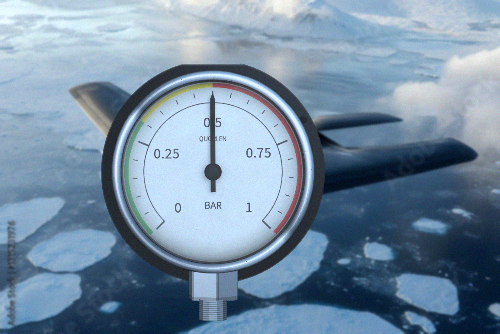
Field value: bar 0.5
